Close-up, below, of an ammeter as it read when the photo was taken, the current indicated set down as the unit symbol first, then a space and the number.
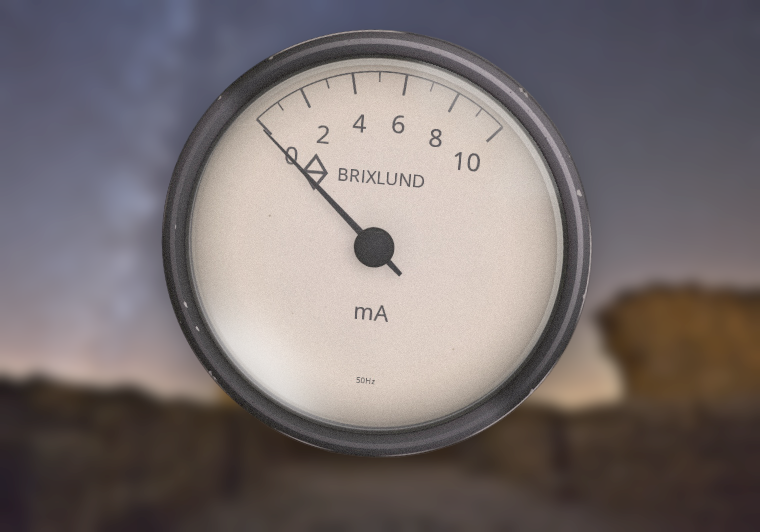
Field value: mA 0
